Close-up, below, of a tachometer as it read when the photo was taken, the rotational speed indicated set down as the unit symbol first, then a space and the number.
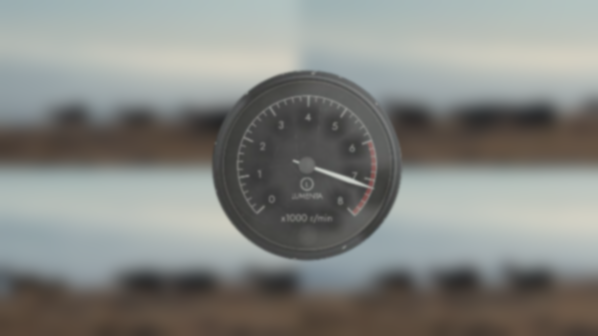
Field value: rpm 7200
